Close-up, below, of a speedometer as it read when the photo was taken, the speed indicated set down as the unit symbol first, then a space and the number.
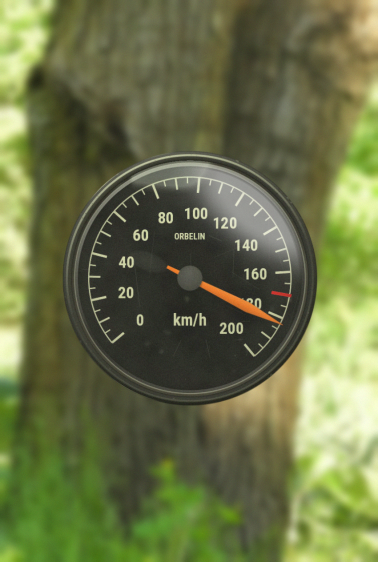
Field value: km/h 182.5
